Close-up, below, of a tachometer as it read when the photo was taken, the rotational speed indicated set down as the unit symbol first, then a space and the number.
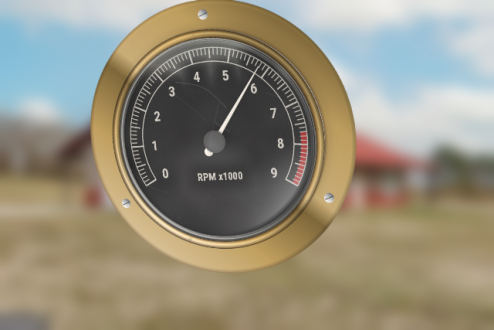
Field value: rpm 5800
